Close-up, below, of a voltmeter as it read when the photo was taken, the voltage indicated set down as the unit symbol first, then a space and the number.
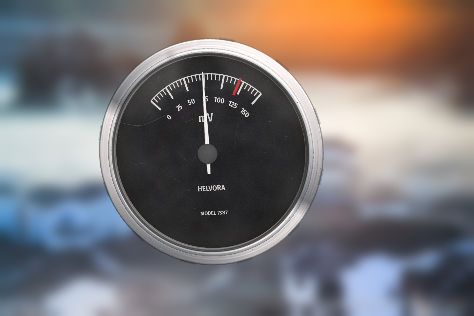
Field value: mV 75
